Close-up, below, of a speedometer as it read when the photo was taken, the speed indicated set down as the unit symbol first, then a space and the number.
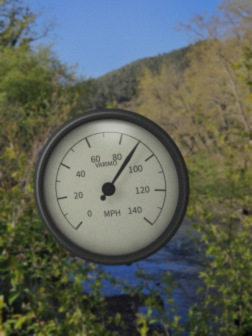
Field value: mph 90
